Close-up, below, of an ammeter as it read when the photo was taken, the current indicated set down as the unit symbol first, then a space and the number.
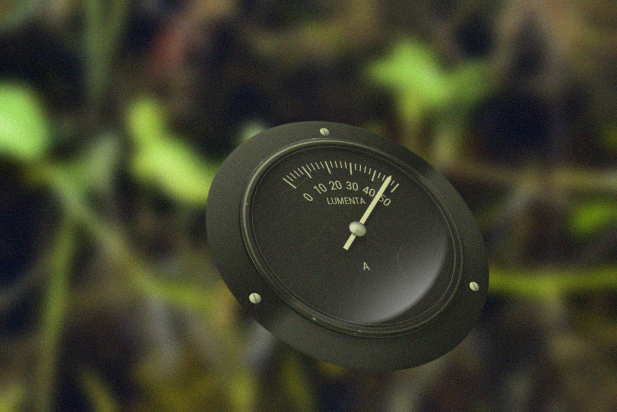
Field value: A 46
